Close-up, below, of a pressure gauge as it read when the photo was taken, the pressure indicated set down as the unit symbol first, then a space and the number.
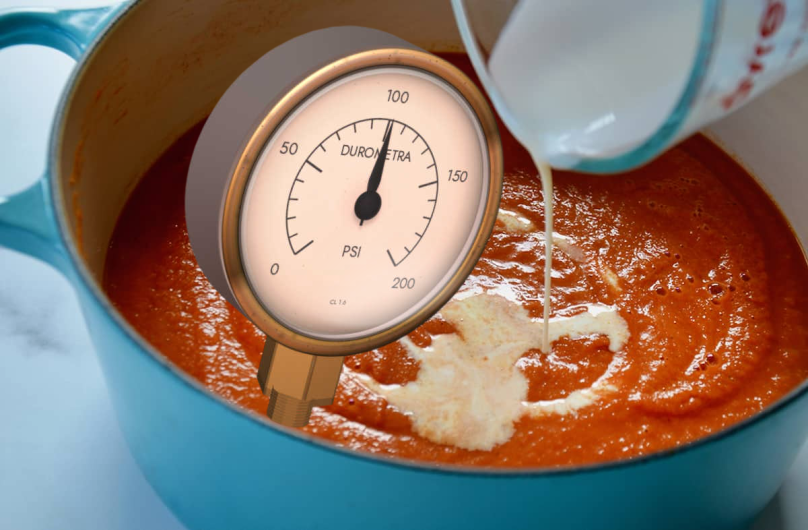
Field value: psi 100
